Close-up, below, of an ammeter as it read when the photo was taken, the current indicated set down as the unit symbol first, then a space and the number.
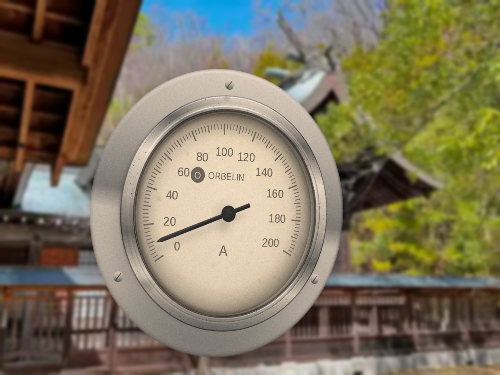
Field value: A 10
